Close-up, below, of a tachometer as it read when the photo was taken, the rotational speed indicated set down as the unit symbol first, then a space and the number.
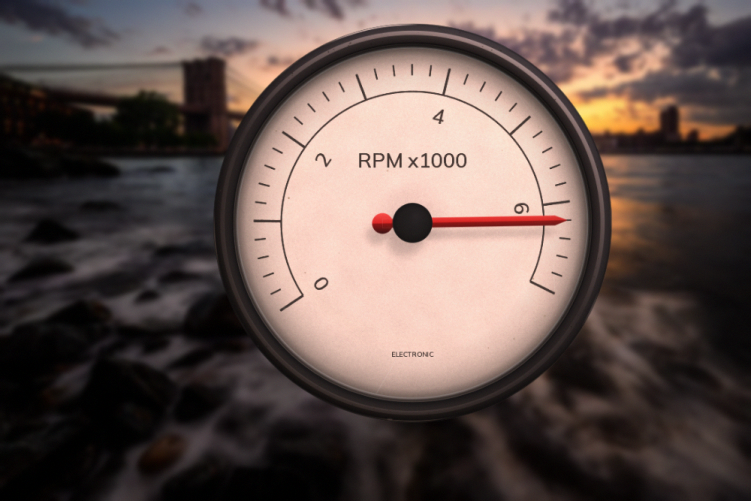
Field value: rpm 6200
